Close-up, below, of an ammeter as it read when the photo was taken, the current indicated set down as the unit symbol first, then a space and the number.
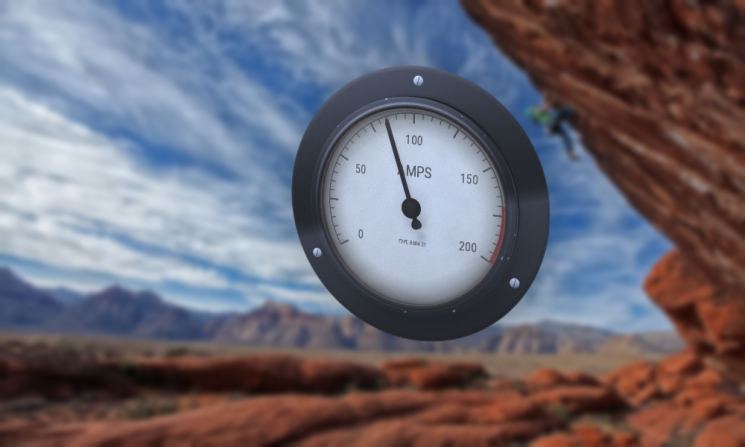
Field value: A 85
